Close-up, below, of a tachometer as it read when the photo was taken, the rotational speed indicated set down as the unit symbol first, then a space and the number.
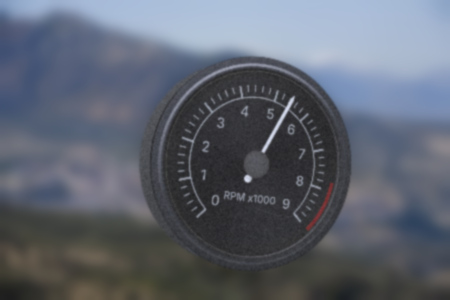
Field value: rpm 5400
